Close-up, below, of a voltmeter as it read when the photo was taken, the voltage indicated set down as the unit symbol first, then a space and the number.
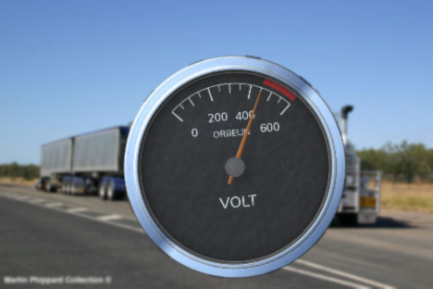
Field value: V 450
